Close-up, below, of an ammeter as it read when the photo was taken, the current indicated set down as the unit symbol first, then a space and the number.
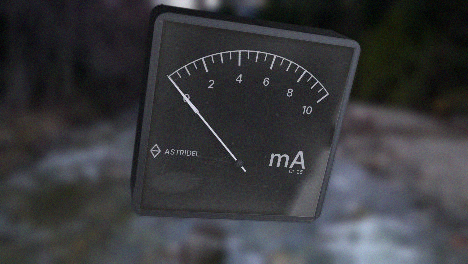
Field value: mA 0
